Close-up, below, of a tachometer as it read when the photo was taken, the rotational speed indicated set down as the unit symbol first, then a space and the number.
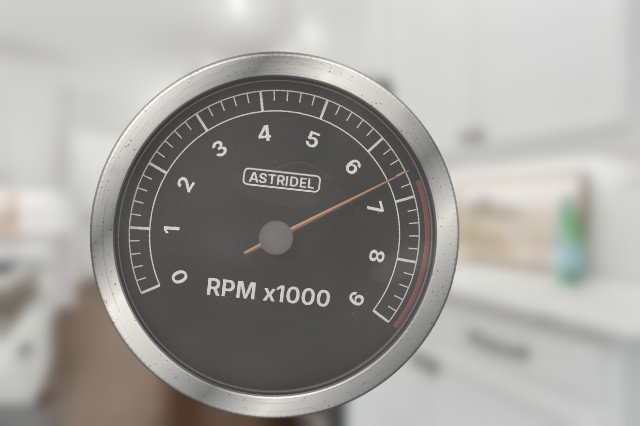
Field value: rpm 6600
